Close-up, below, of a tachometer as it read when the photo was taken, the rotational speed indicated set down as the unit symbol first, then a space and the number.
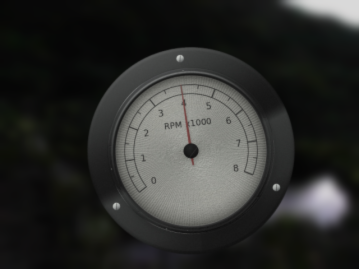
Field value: rpm 4000
